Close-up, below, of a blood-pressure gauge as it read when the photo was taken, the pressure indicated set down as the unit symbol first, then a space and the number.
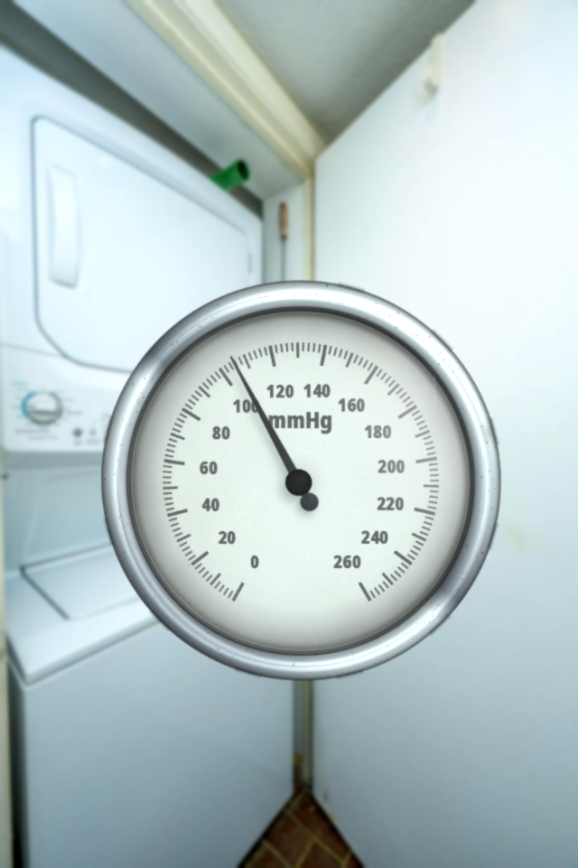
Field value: mmHg 106
